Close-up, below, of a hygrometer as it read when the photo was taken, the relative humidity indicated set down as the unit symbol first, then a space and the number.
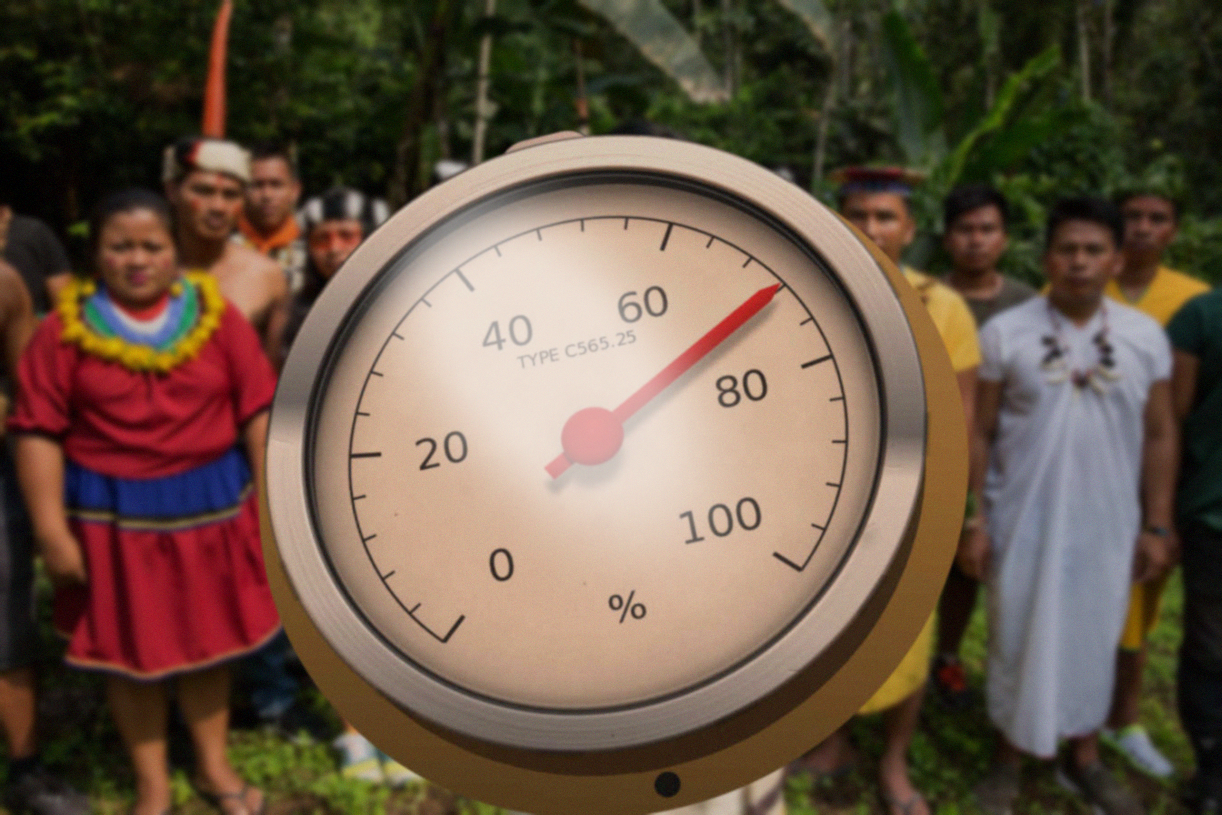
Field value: % 72
